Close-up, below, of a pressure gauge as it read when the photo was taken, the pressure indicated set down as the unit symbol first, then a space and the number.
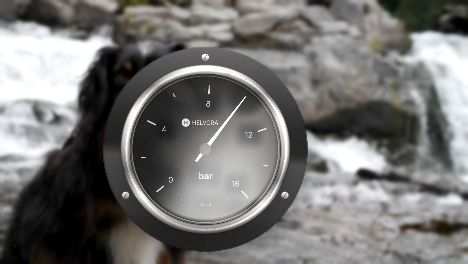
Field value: bar 10
